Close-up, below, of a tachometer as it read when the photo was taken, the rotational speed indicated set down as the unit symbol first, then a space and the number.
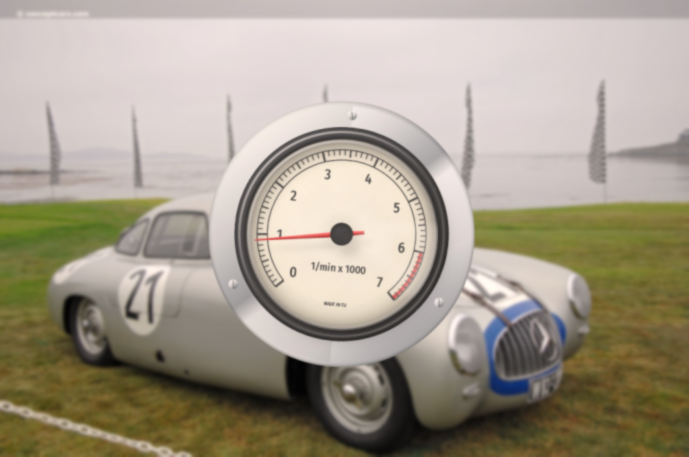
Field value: rpm 900
